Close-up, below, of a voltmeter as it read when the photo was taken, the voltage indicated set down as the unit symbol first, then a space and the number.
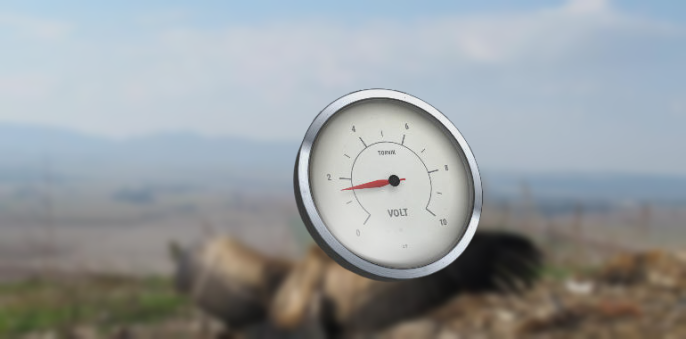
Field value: V 1.5
